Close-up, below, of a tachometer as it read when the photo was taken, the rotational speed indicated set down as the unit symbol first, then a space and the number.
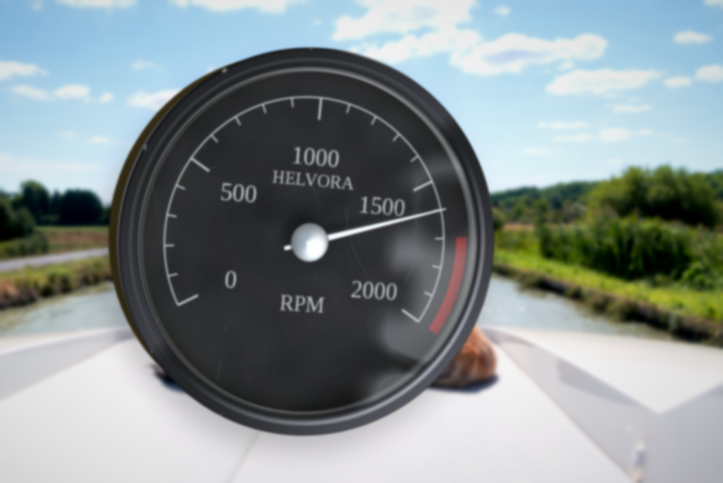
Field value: rpm 1600
